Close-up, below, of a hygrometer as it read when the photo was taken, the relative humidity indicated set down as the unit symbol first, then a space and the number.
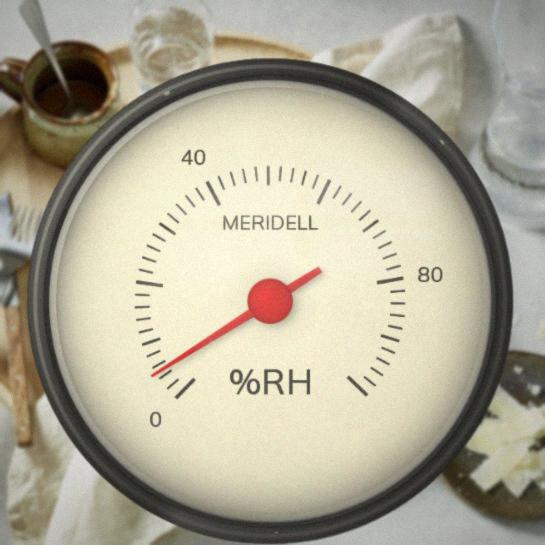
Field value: % 5
